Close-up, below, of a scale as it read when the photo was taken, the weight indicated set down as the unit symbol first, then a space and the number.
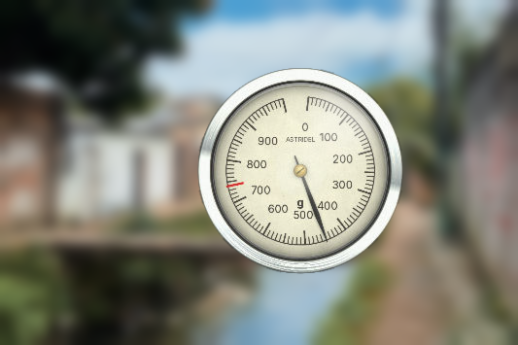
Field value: g 450
